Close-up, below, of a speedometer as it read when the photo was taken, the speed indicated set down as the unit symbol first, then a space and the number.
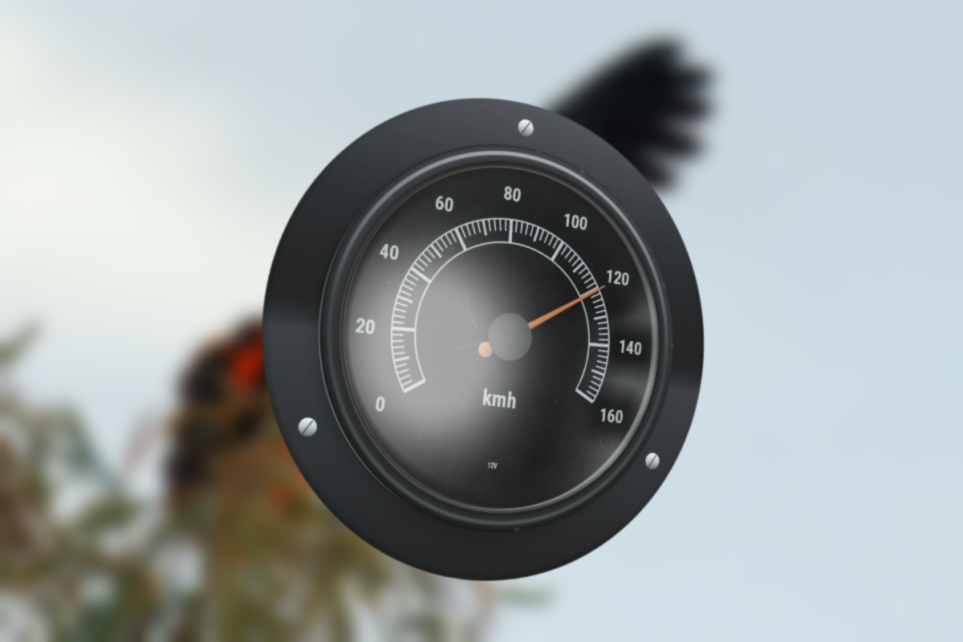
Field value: km/h 120
